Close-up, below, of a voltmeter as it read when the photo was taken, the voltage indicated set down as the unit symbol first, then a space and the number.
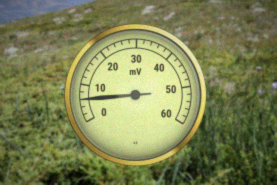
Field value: mV 6
